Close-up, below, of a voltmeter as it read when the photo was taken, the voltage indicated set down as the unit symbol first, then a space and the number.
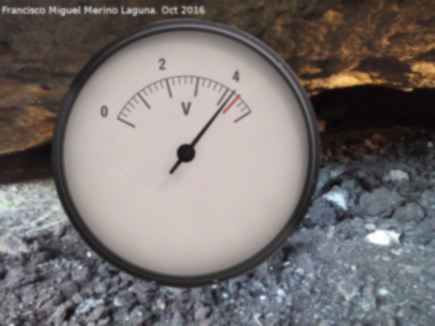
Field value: V 4.2
